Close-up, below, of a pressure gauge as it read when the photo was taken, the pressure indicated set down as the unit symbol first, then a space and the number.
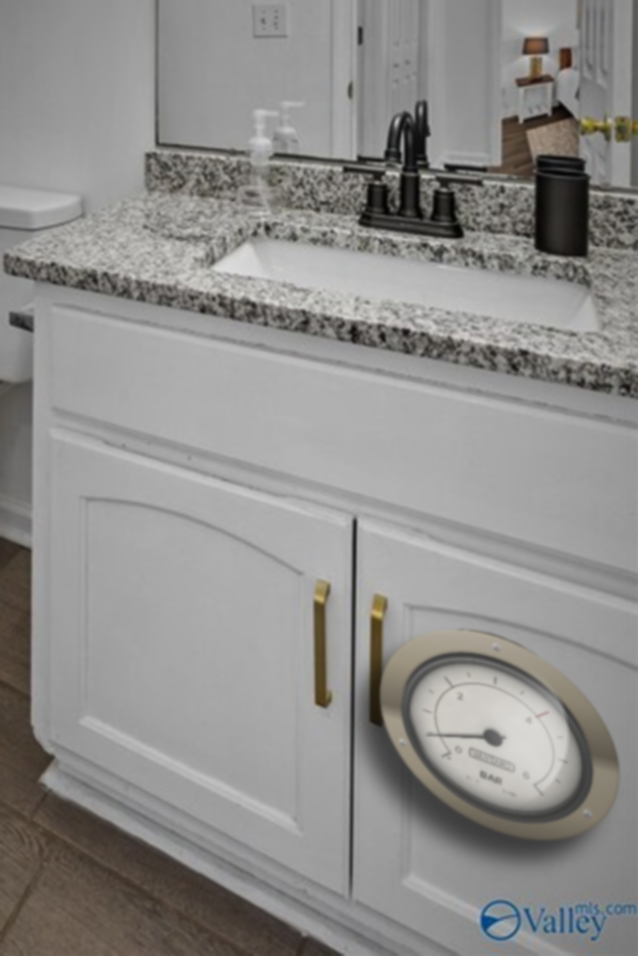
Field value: bar 0.5
